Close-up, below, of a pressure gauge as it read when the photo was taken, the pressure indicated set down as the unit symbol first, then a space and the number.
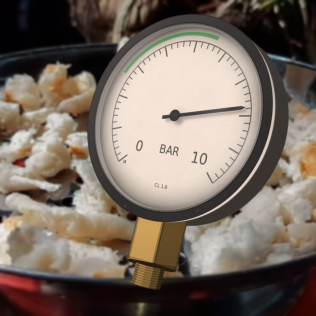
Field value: bar 7.8
